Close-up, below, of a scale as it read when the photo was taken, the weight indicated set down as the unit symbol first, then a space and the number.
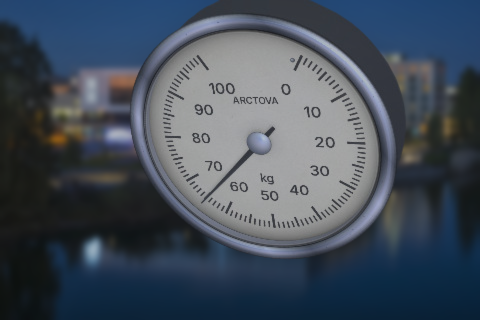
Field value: kg 65
